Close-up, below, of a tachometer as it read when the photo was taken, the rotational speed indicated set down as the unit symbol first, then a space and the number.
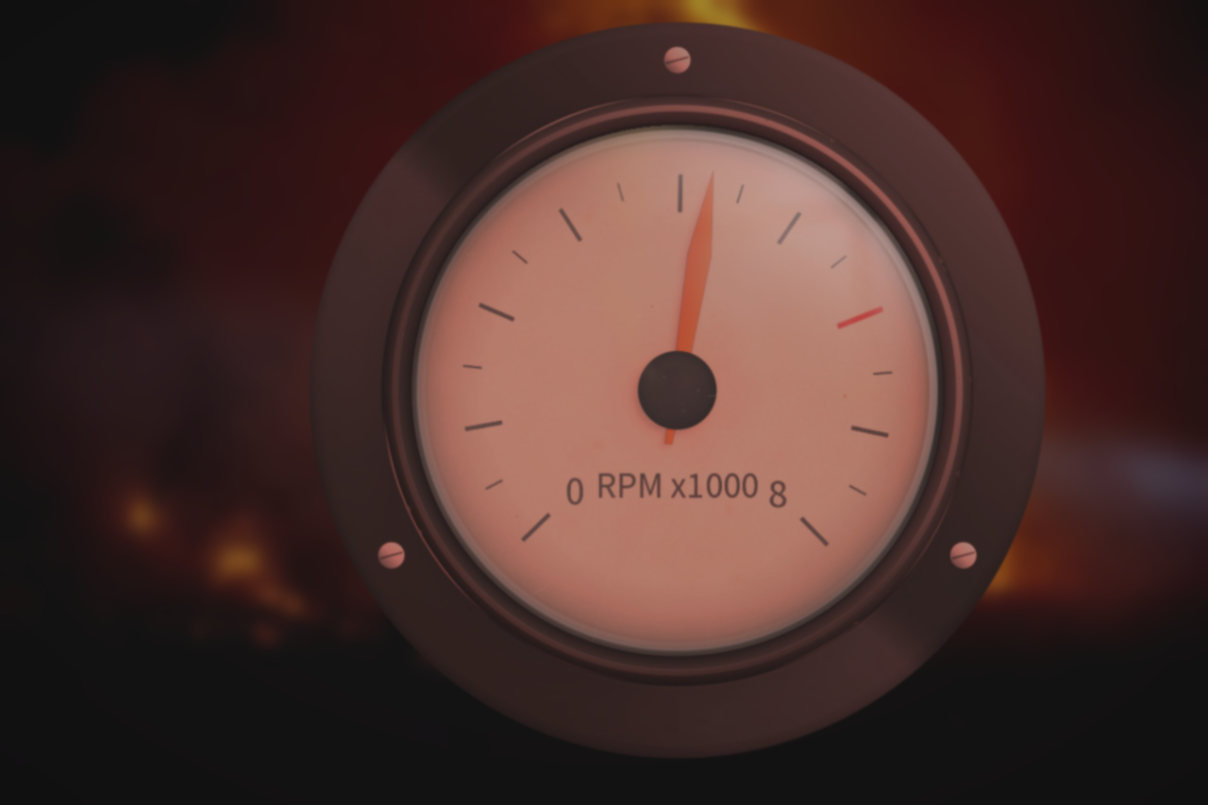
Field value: rpm 4250
